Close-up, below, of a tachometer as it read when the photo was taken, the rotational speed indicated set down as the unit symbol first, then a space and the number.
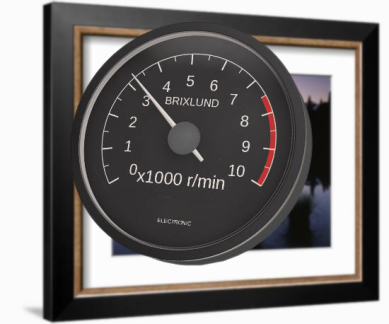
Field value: rpm 3250
